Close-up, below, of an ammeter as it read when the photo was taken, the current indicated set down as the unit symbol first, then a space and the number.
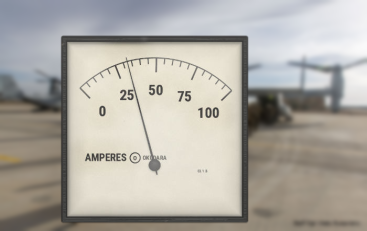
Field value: A 32.5
